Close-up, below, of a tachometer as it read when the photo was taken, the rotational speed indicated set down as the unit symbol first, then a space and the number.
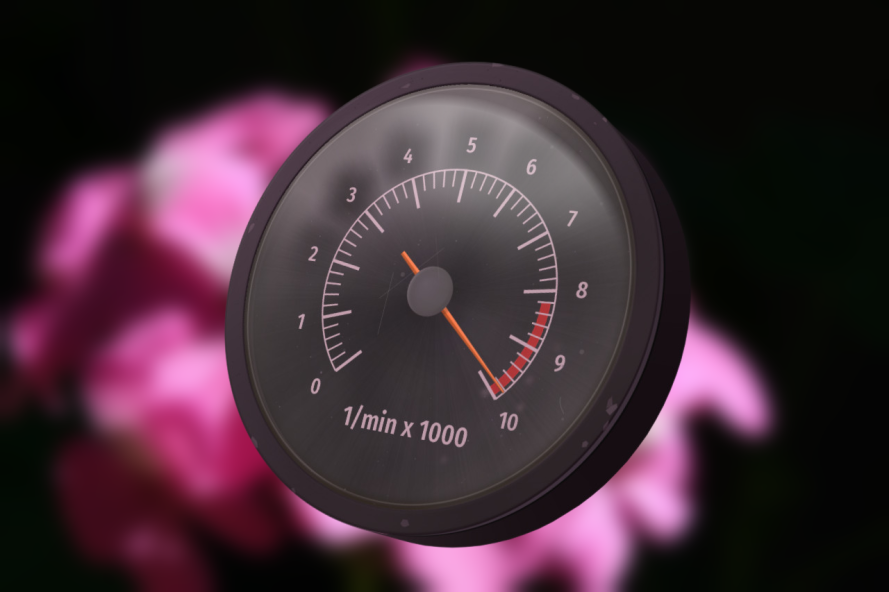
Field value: rpm 9800
